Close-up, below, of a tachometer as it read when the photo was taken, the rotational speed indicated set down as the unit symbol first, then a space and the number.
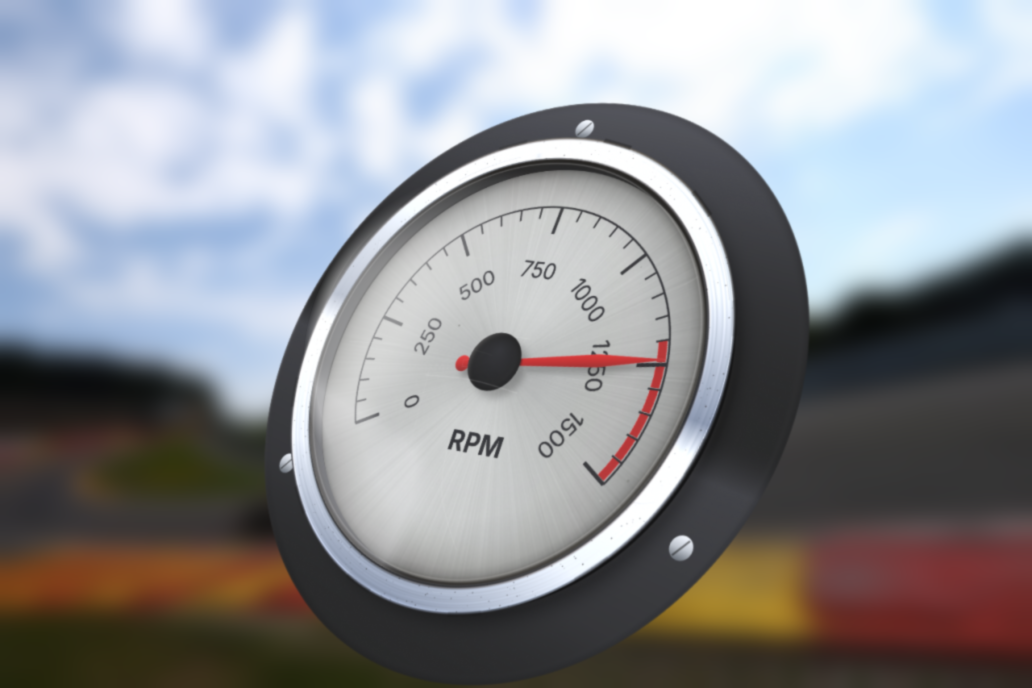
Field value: rpm 1250
